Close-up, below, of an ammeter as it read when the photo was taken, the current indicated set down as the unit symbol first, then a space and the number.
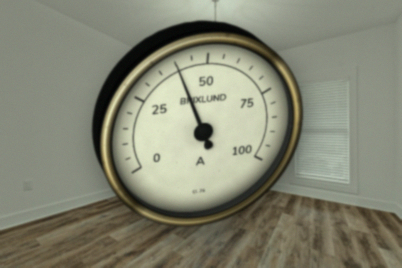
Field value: A 40
